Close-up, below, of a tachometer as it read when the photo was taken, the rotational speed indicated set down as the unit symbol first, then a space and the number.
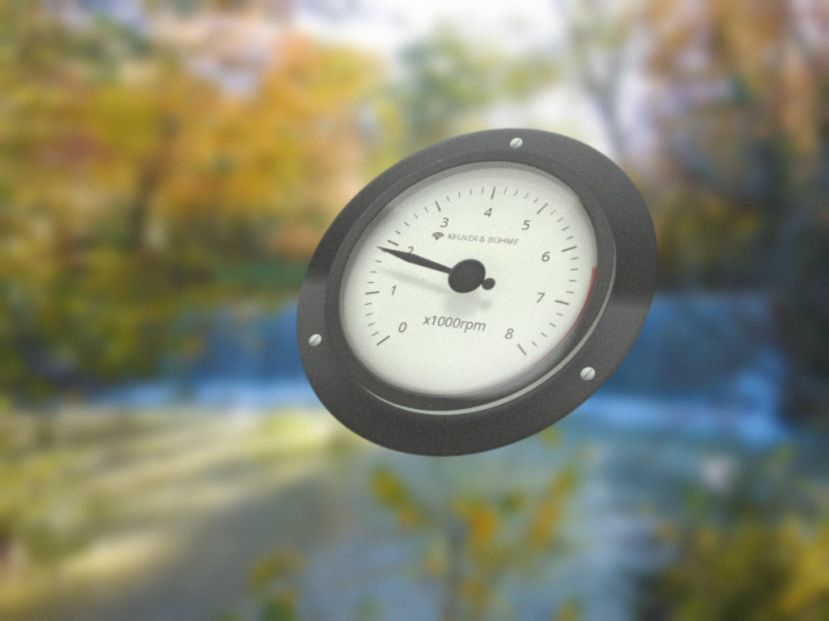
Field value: rpm 1800
